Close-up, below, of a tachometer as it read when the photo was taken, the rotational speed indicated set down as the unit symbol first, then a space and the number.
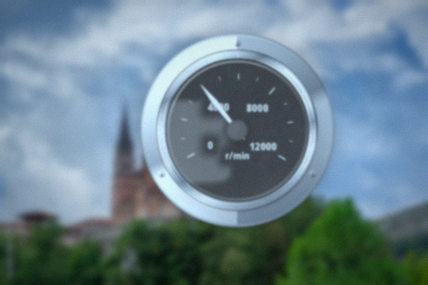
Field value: rpm 4000
